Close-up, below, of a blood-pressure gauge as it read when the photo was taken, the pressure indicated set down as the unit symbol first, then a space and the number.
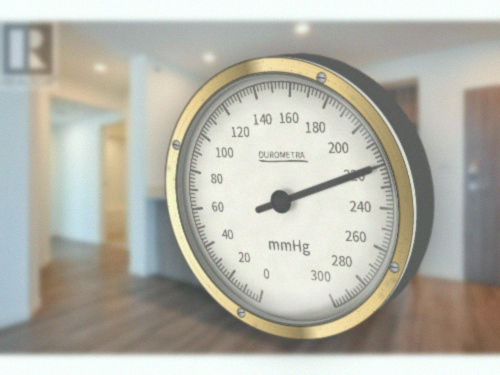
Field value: mmHg 220
